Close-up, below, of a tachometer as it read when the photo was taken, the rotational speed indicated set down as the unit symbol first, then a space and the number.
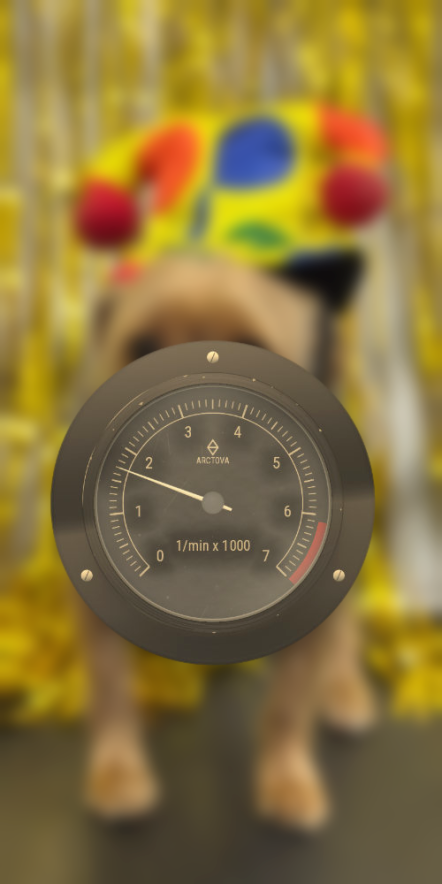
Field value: rpm 1700
